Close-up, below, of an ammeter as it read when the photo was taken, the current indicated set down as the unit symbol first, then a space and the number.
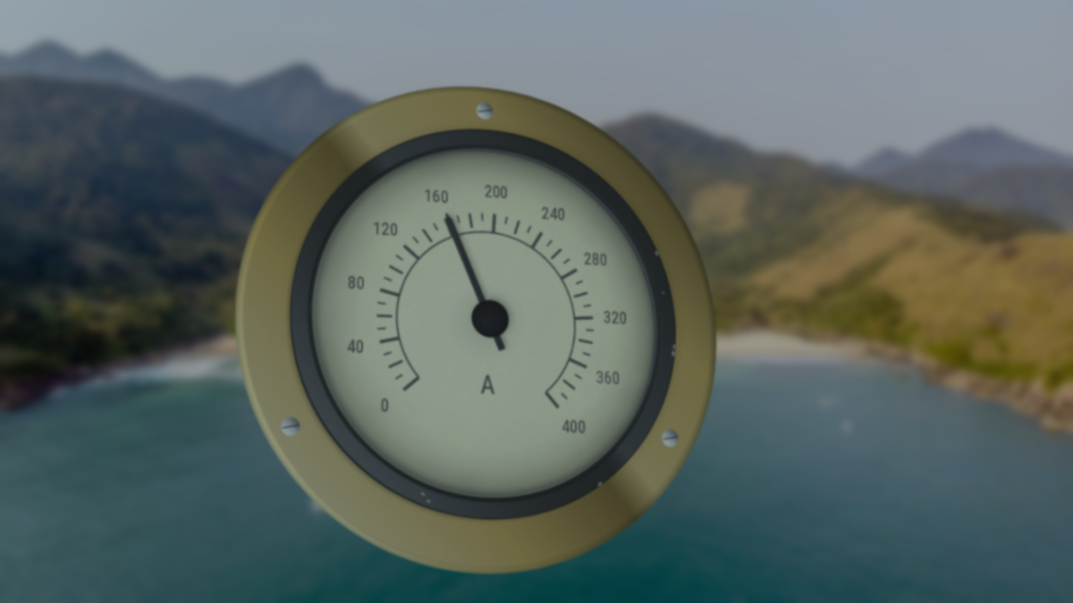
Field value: A 160
